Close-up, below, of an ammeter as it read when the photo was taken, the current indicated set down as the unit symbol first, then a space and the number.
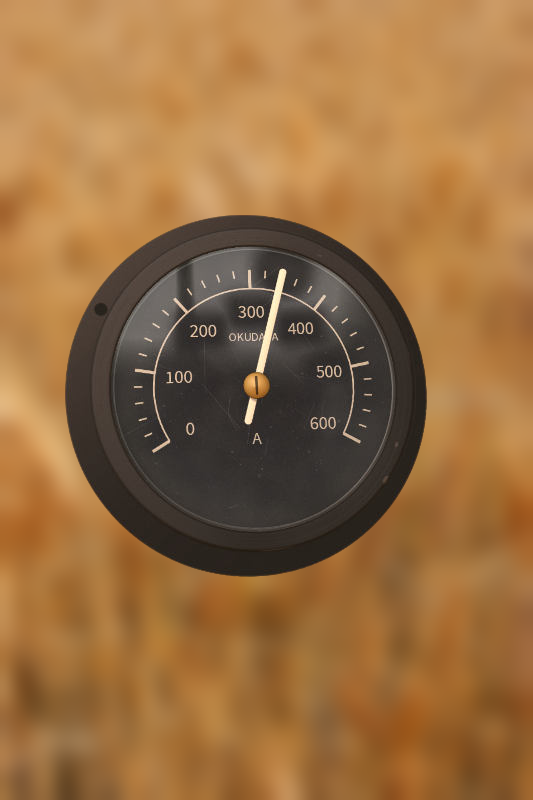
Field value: A 340
